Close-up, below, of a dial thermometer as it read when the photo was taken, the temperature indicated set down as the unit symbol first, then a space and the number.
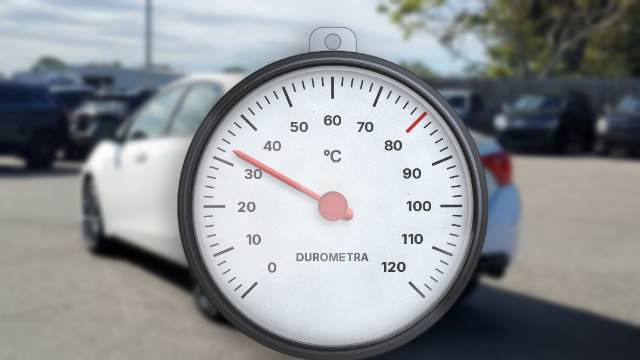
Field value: °C 33
